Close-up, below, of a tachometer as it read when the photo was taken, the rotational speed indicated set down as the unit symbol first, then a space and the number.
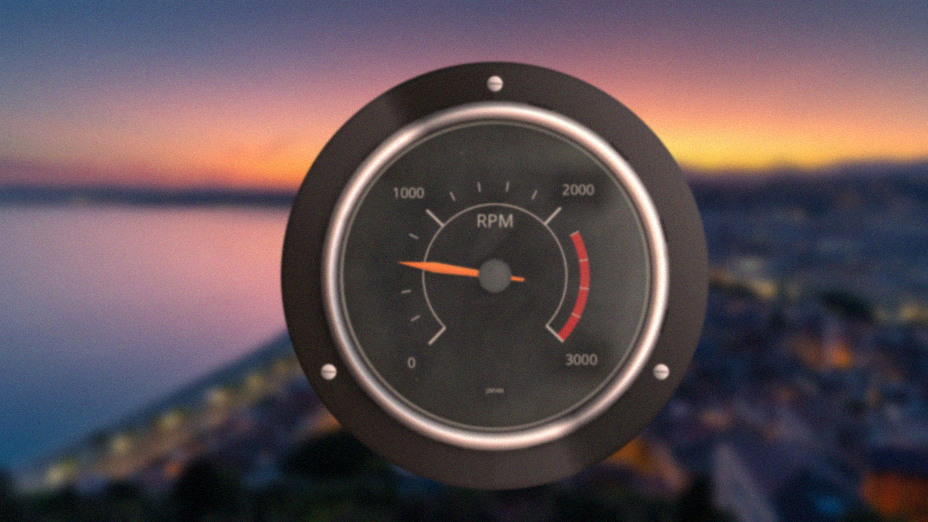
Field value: rpm 600
